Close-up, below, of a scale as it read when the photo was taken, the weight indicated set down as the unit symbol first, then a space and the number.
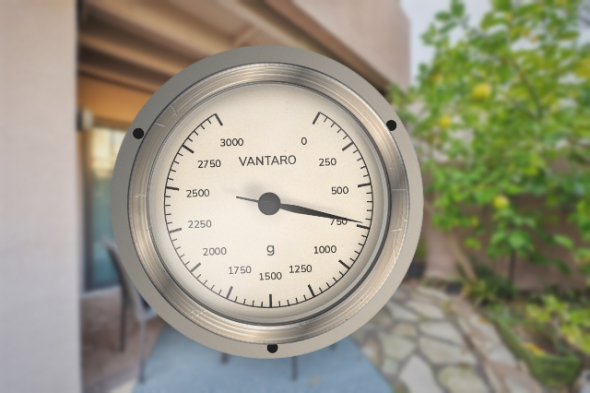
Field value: g 725
